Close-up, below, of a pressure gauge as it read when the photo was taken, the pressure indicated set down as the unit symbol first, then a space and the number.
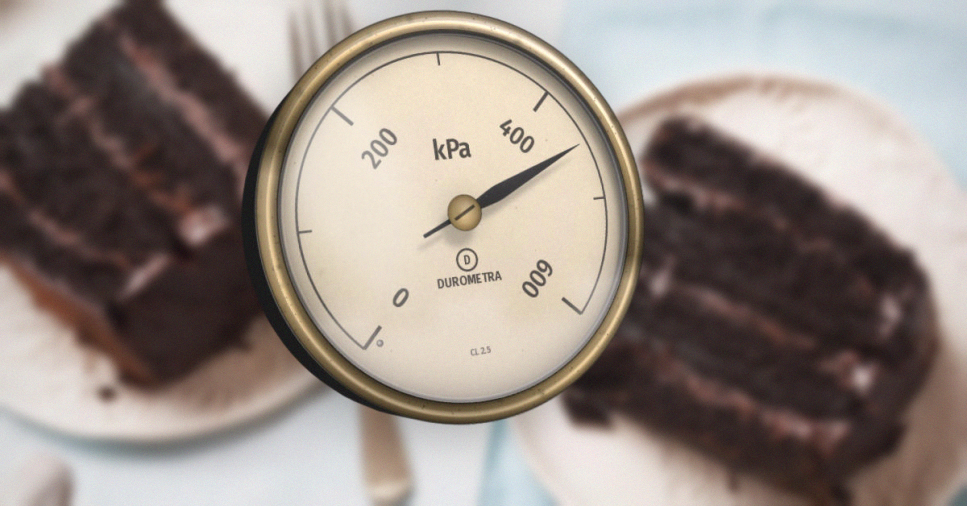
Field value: kPa 450
